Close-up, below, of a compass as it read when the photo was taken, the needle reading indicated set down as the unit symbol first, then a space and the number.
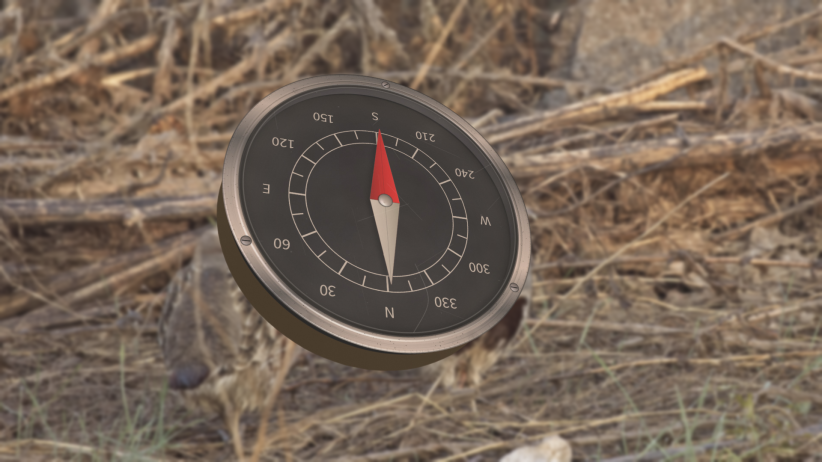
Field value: ° 180
